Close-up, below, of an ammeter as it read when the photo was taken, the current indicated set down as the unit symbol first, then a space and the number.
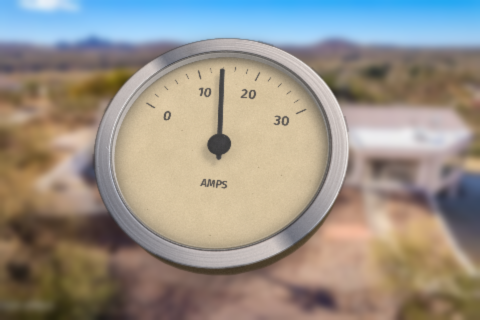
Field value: A 14
